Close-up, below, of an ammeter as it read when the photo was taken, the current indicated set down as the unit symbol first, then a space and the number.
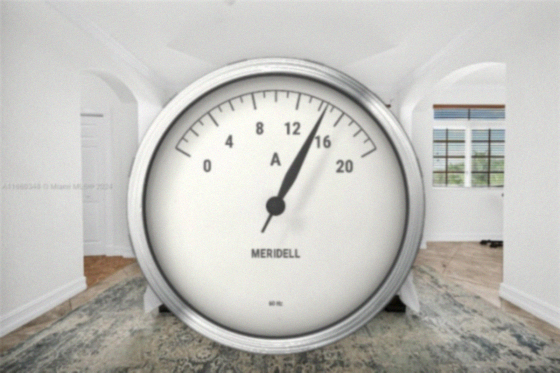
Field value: A 14.5
